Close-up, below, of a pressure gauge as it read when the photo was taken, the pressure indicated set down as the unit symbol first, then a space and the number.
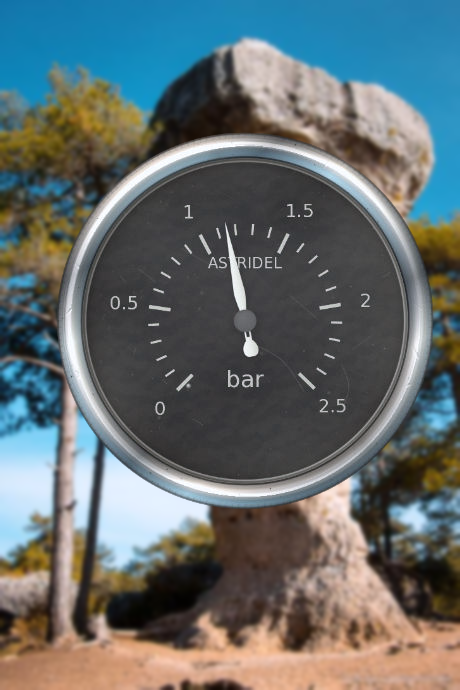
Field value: bar 1.15
